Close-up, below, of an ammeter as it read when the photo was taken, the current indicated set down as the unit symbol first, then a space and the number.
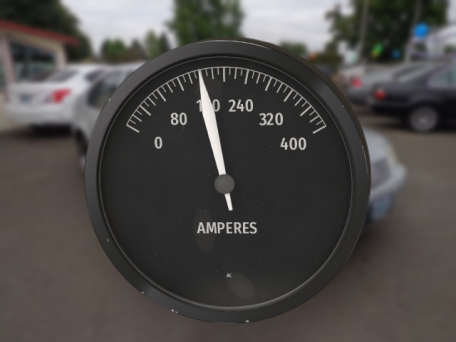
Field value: A 160
